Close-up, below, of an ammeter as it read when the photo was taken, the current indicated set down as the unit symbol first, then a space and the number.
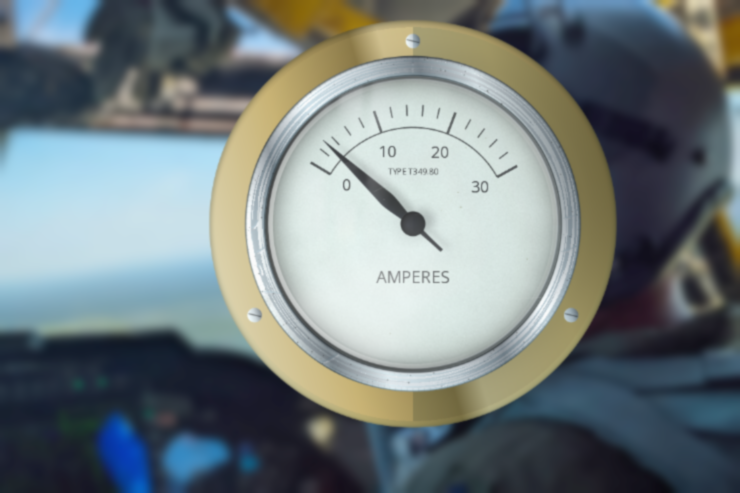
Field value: A 3
